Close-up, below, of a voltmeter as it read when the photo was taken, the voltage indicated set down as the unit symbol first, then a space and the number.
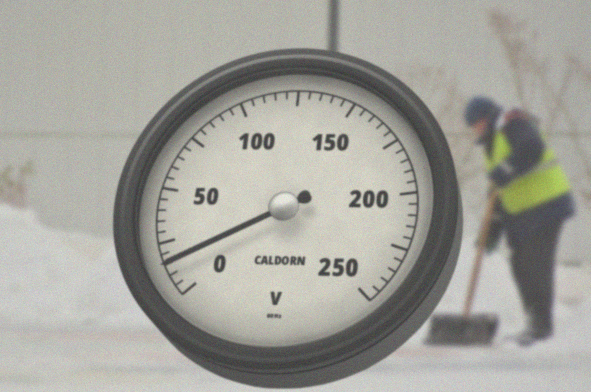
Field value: V 15
